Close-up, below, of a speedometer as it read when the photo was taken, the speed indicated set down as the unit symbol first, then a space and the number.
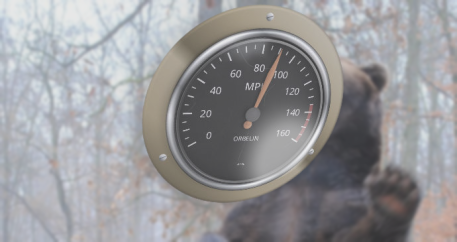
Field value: mph 90
